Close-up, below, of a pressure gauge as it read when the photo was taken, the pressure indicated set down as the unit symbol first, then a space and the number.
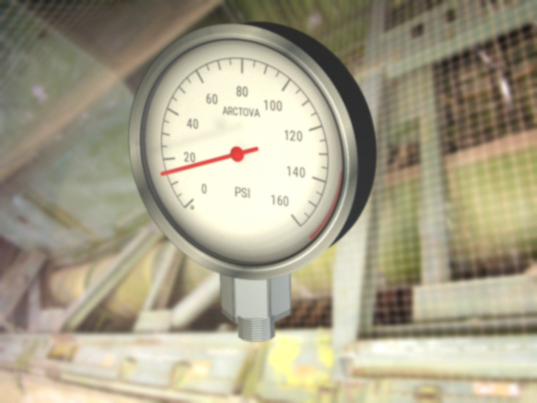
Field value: psi 15
